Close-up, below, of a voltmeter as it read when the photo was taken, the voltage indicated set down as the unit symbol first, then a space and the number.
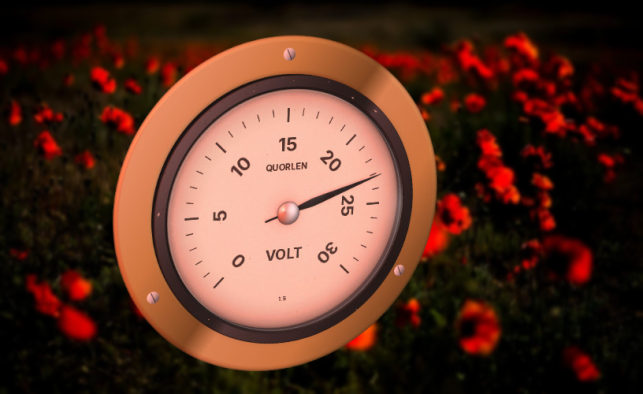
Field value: V 23
